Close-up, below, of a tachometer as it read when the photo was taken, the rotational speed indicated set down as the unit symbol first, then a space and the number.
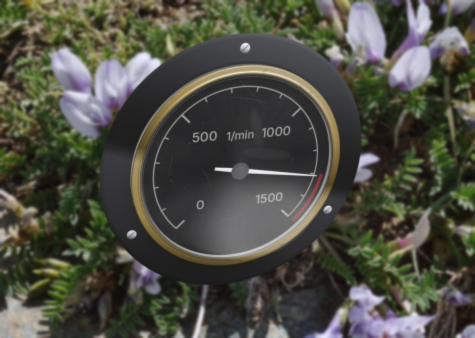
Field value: rpm 1300
